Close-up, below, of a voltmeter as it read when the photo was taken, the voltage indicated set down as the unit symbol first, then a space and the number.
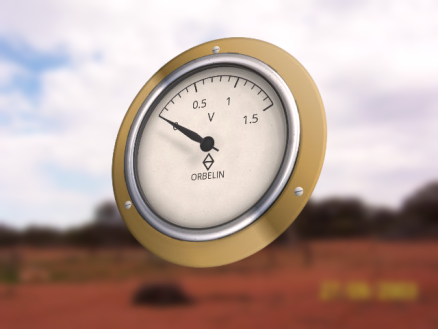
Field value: V 0
